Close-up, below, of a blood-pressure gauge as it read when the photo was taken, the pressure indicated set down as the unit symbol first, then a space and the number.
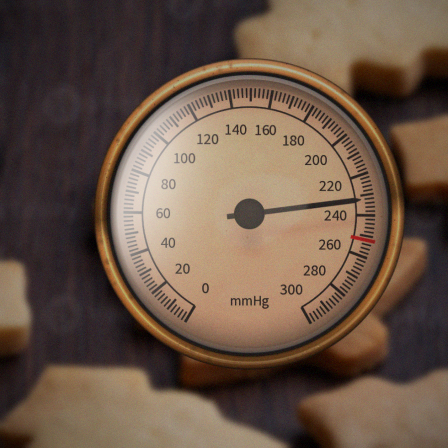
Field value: mmHg 232
